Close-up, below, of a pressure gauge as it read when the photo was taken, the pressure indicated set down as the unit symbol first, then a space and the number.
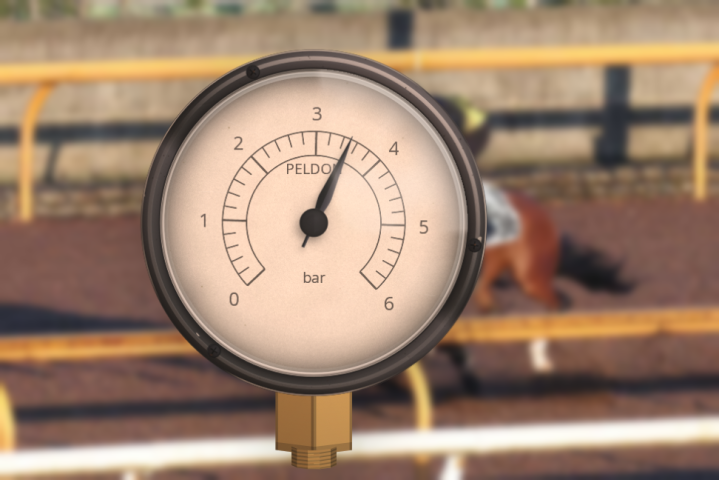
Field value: bar 3.5
